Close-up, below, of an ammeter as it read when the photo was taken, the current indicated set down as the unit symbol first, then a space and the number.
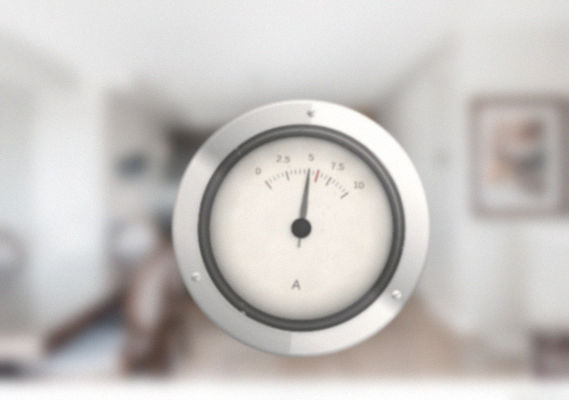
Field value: A 5
